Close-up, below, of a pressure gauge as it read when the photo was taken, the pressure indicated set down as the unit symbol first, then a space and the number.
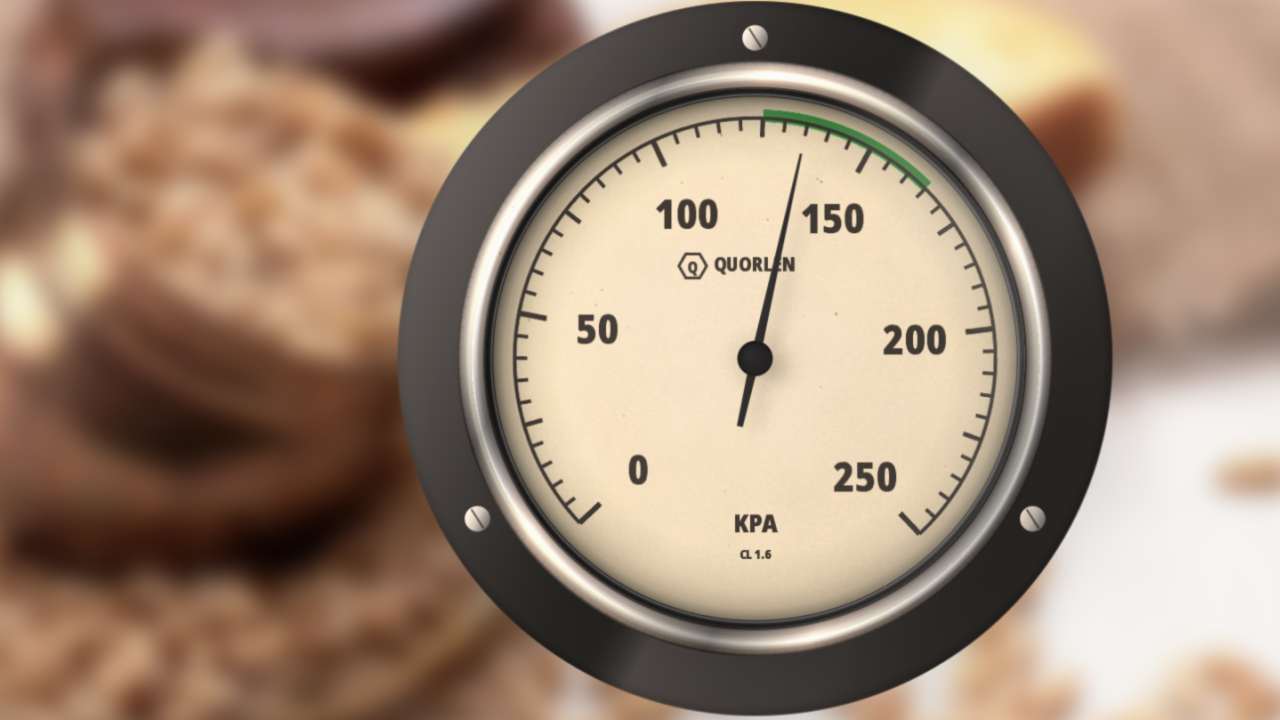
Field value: kPa 135
